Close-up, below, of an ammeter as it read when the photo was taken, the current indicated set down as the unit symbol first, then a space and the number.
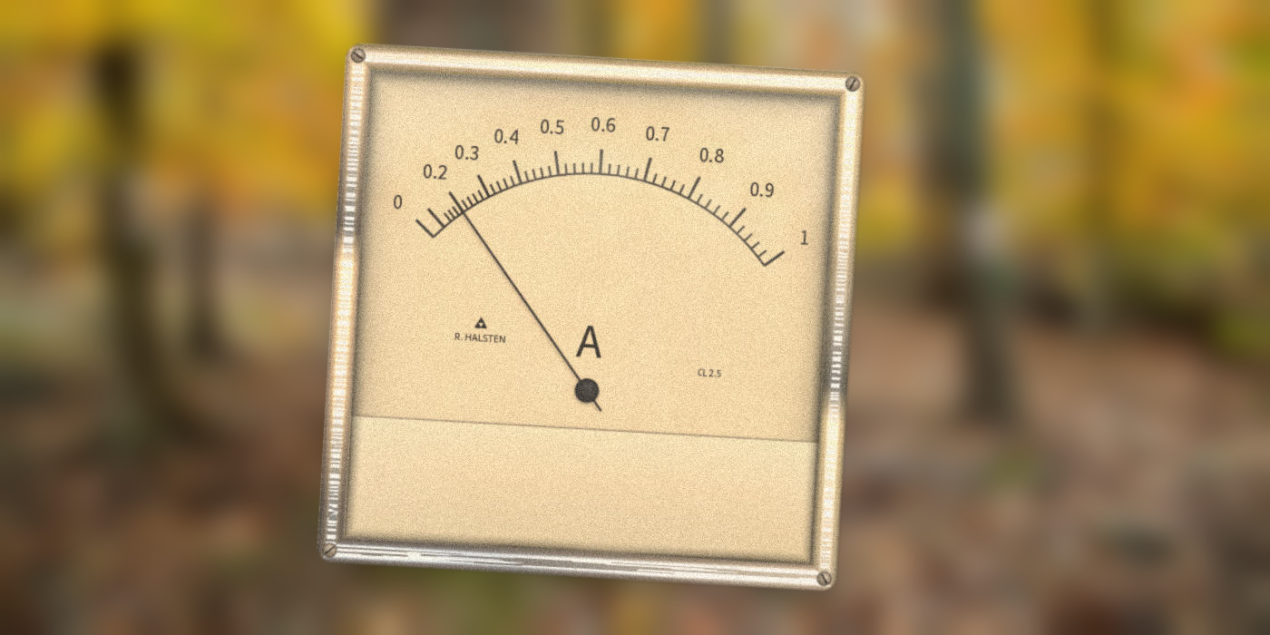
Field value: A 0.2
